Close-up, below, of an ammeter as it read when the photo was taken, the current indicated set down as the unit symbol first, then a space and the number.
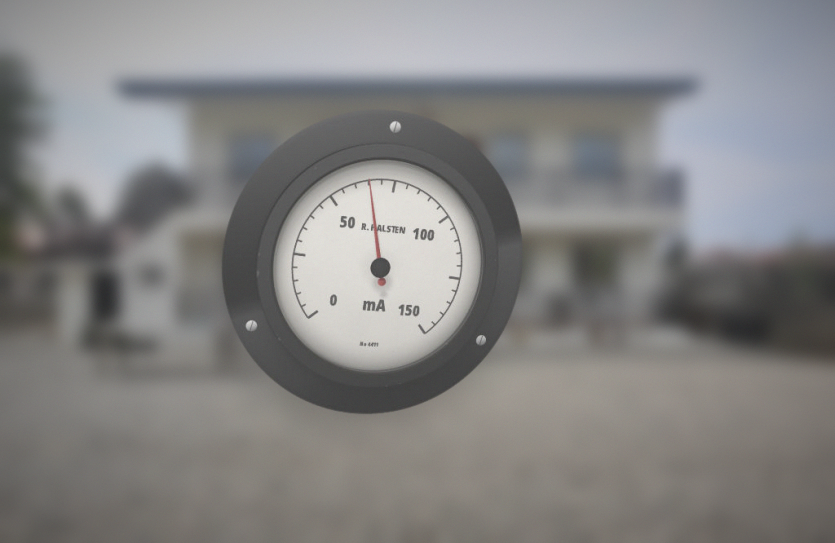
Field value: mA 65
